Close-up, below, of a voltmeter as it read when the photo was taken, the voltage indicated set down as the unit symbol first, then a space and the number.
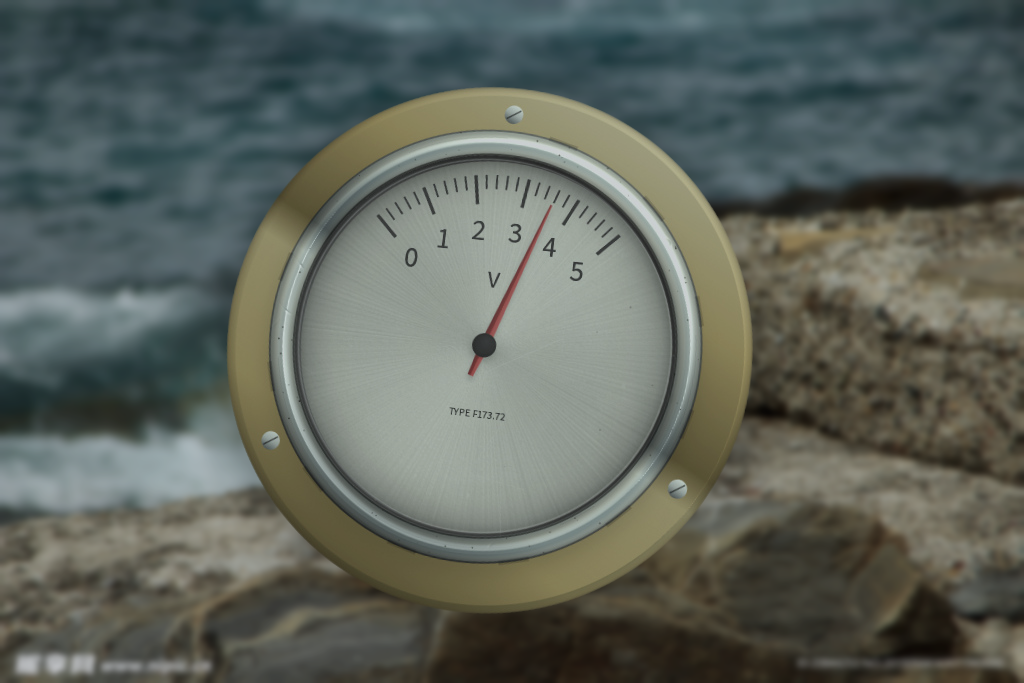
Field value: V 3.6
